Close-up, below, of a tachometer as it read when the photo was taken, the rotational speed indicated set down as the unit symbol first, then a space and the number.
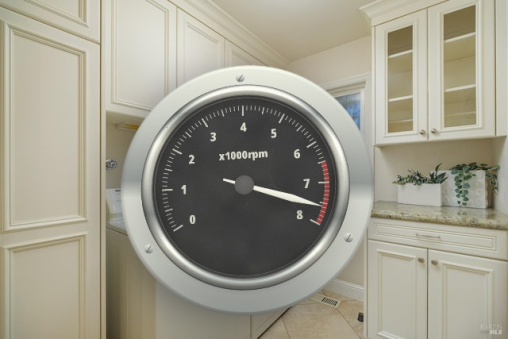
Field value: rpm 7600
